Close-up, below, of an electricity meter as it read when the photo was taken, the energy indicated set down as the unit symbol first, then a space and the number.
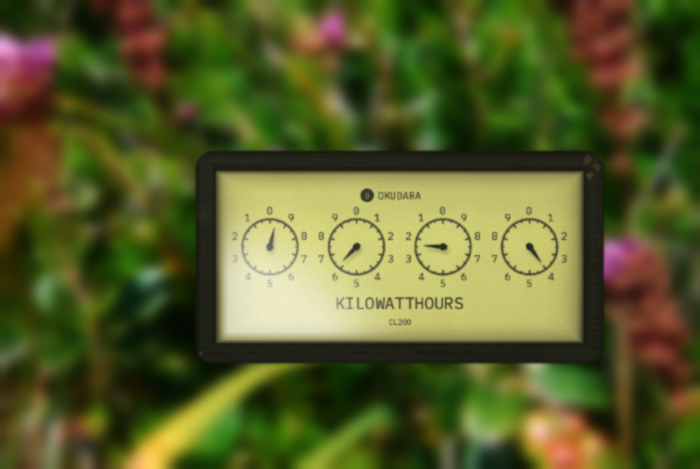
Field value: kWh 9624
